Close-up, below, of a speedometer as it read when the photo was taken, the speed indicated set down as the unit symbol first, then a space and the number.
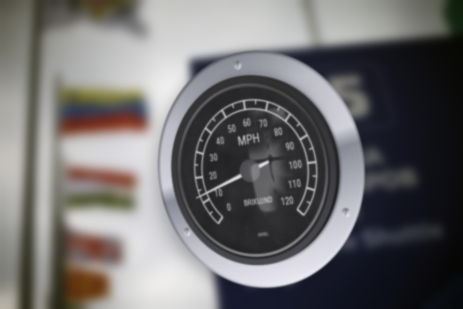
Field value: mph 12.5
